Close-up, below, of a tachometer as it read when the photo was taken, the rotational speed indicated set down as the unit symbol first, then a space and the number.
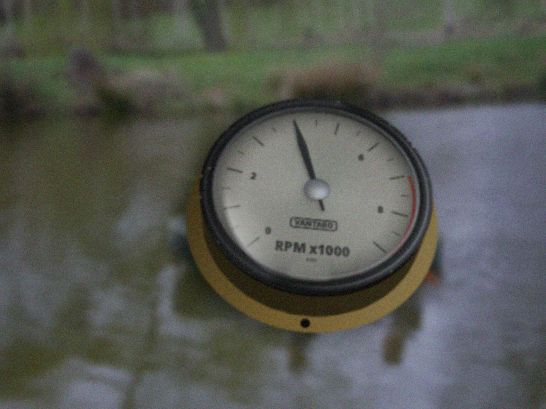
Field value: rpm 4000
